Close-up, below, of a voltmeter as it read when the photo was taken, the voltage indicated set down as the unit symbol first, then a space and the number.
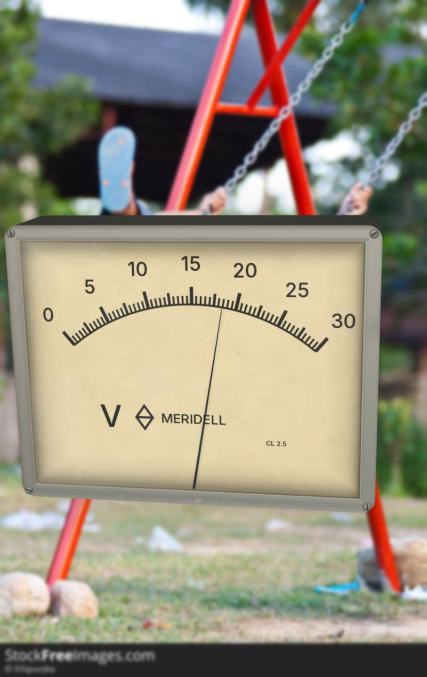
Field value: V 18.5
